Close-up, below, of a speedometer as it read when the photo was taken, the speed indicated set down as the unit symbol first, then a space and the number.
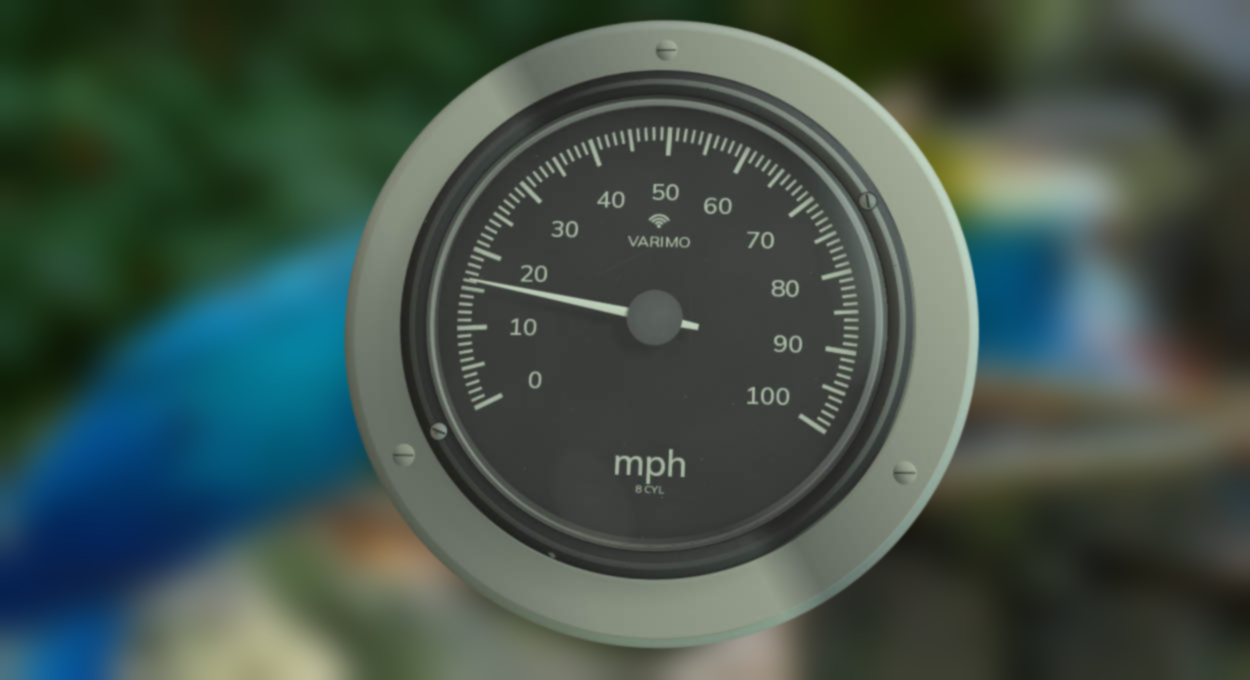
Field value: mph 16
